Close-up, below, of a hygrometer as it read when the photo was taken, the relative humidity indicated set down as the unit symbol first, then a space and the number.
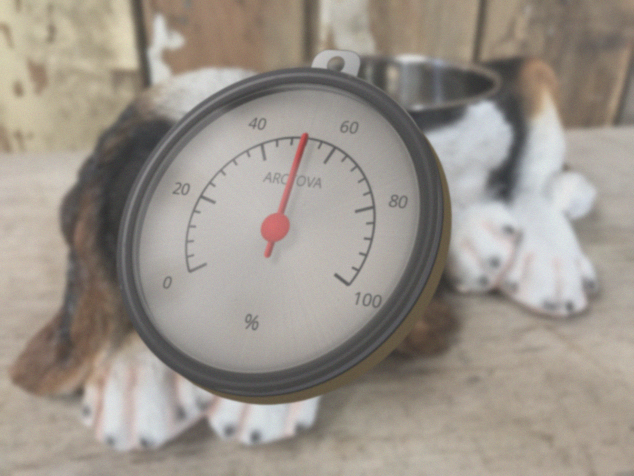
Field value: % 52
